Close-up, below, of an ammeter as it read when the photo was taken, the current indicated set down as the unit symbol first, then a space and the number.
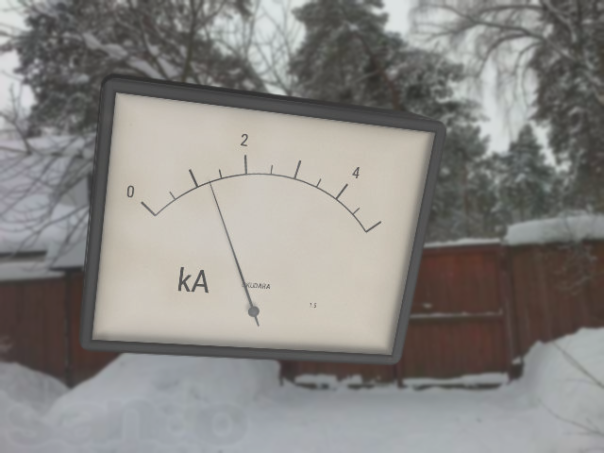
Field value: kA 1.25
